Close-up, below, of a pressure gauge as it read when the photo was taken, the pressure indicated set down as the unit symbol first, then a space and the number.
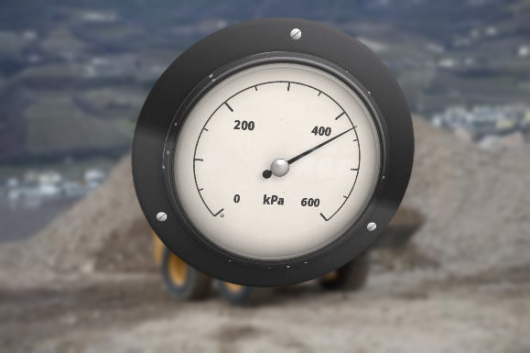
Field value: kPa 425
